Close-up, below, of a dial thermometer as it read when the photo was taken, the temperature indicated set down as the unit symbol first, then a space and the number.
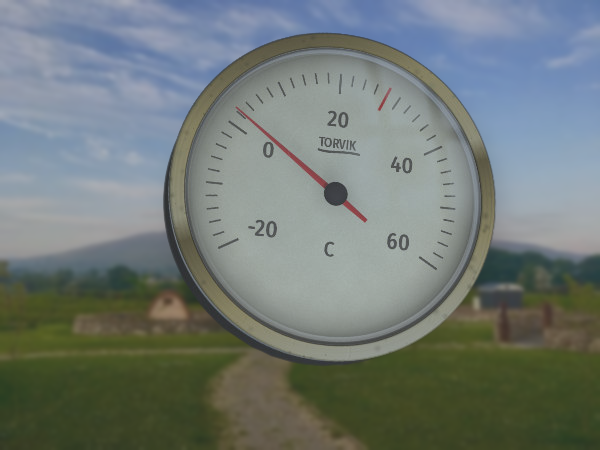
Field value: °C 2
